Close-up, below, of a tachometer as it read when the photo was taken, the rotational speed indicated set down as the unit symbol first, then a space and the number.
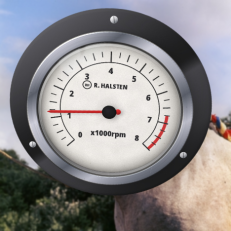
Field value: rpm 1250
